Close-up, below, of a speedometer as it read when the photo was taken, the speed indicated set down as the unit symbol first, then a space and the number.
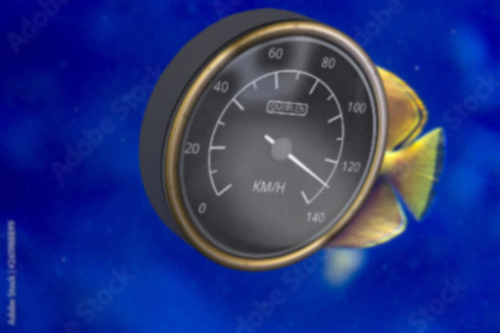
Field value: km/h 130
